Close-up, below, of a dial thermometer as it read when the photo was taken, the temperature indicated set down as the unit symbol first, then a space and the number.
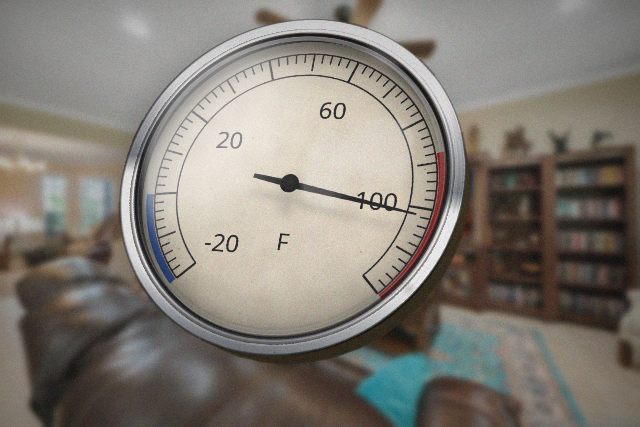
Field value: °F 102
